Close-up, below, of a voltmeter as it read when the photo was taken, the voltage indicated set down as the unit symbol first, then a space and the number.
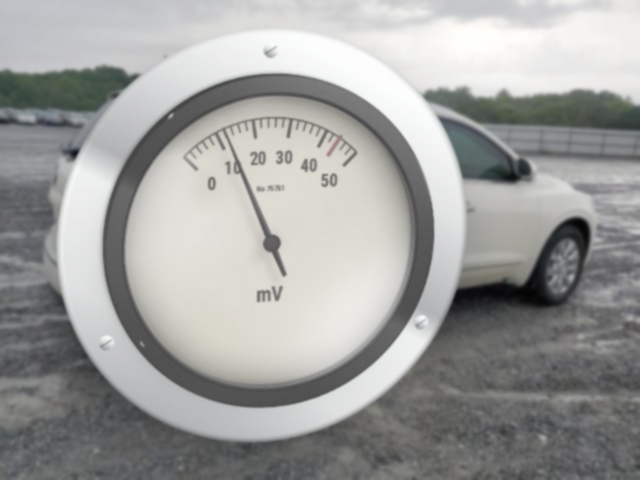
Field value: mV 12
